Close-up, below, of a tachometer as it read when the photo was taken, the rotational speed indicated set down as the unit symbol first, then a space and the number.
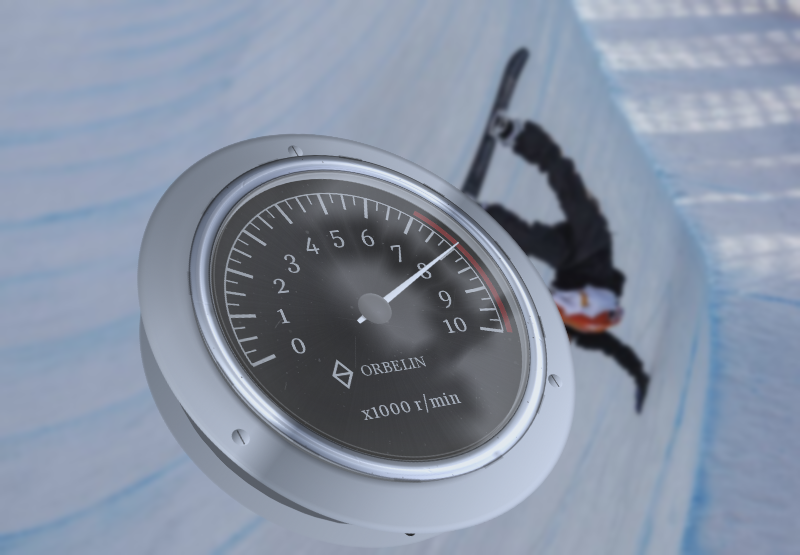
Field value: rpm 8000
